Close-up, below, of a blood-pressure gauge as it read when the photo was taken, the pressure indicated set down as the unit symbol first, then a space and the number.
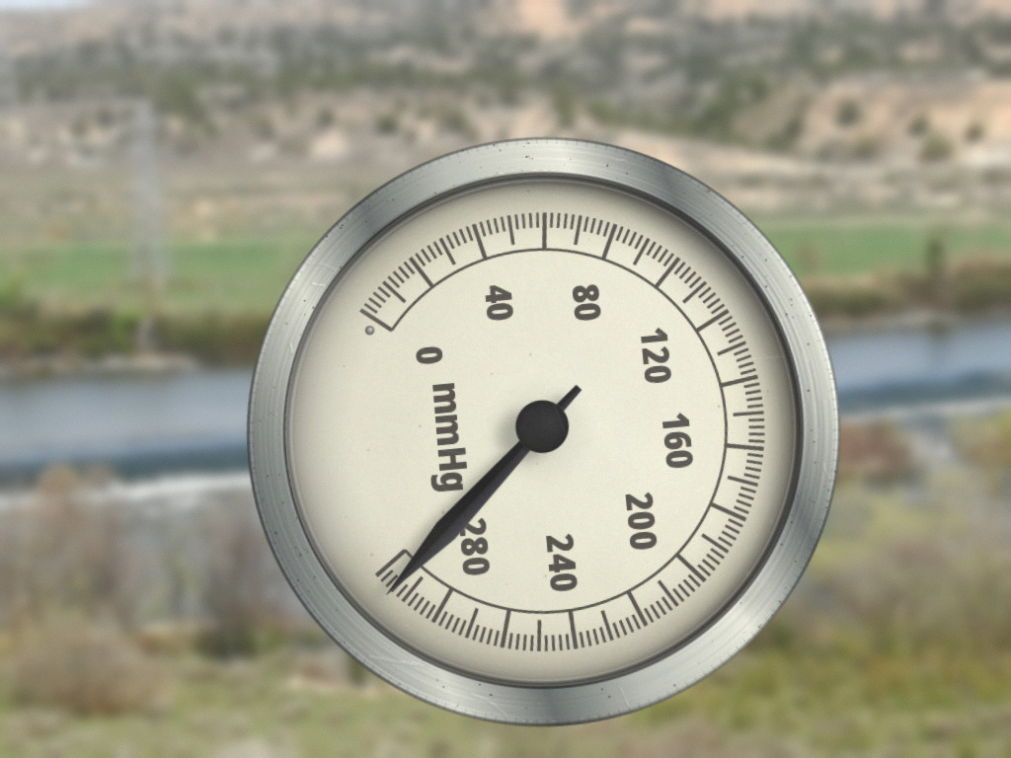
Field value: mmHg 294
